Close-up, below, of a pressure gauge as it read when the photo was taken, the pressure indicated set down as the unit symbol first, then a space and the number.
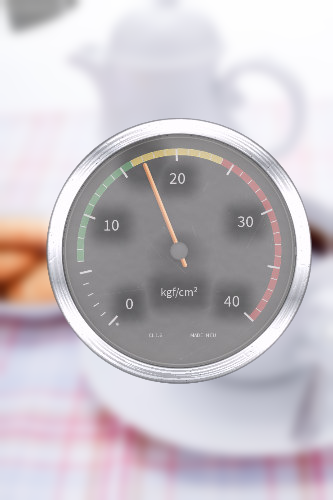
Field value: kg/cm² 17
